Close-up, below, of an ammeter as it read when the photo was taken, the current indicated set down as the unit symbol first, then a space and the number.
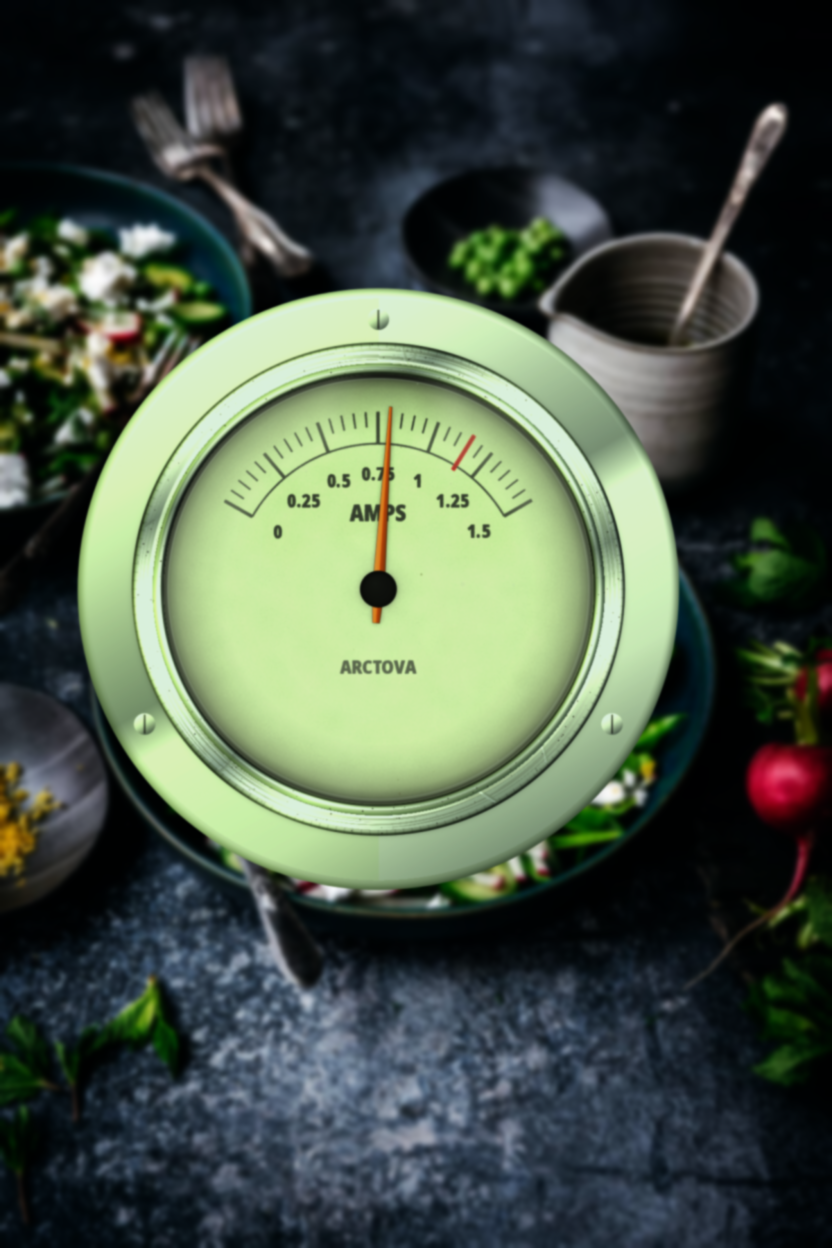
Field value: A 0.8
